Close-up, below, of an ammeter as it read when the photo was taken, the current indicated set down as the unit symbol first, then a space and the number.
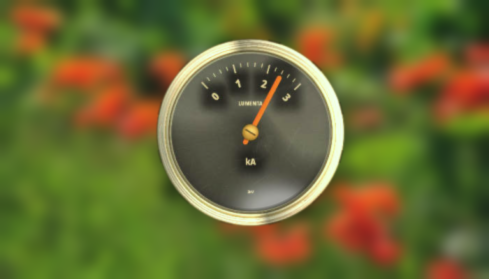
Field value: kA 2.4
